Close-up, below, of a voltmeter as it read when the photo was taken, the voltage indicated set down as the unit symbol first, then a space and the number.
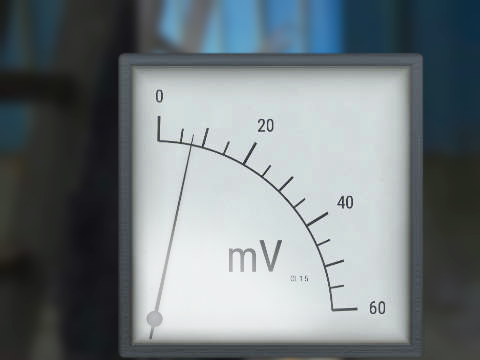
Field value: mV 7.5
